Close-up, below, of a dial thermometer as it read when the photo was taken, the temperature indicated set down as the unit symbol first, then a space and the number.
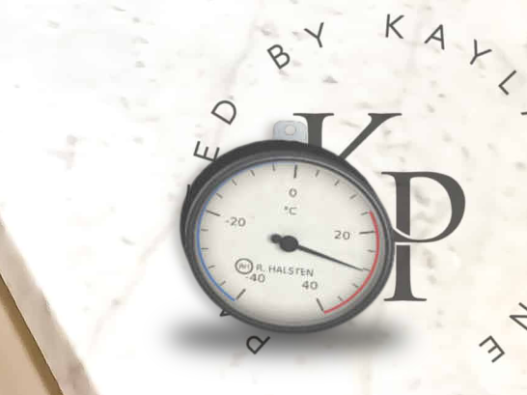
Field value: °C 28
